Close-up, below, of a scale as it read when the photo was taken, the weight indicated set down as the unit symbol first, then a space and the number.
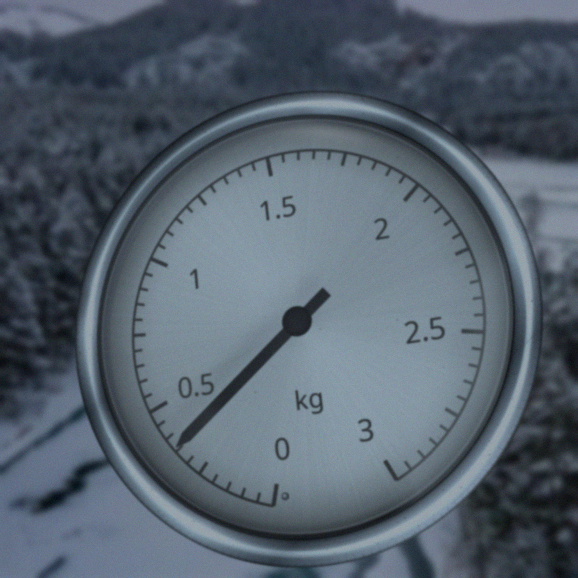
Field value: kg 0.35
